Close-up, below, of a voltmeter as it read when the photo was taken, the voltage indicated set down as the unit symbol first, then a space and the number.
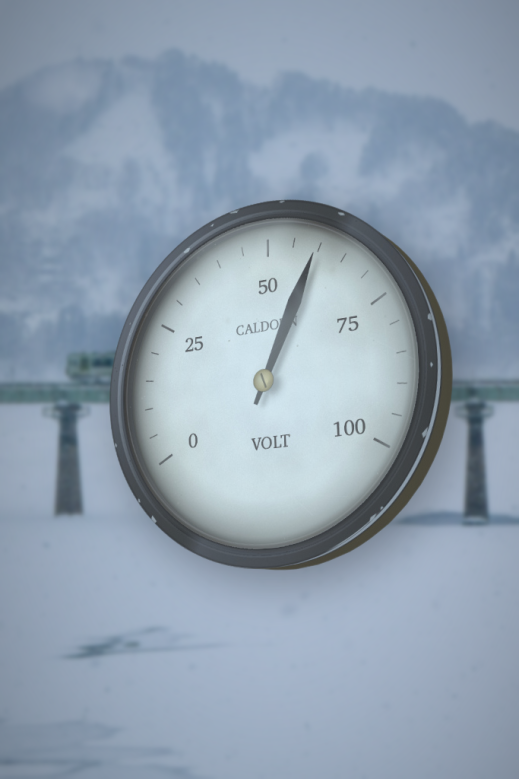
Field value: V 60
